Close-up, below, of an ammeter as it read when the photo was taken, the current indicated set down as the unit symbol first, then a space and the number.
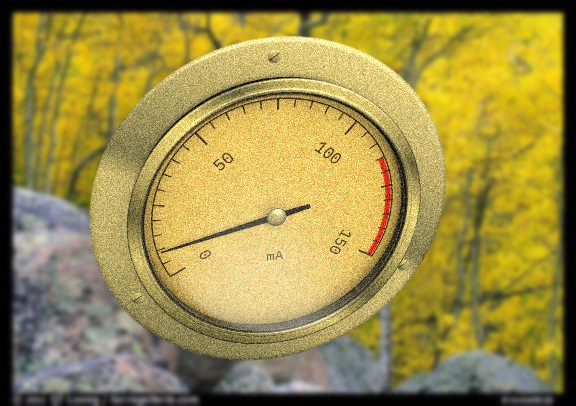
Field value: mA 10
